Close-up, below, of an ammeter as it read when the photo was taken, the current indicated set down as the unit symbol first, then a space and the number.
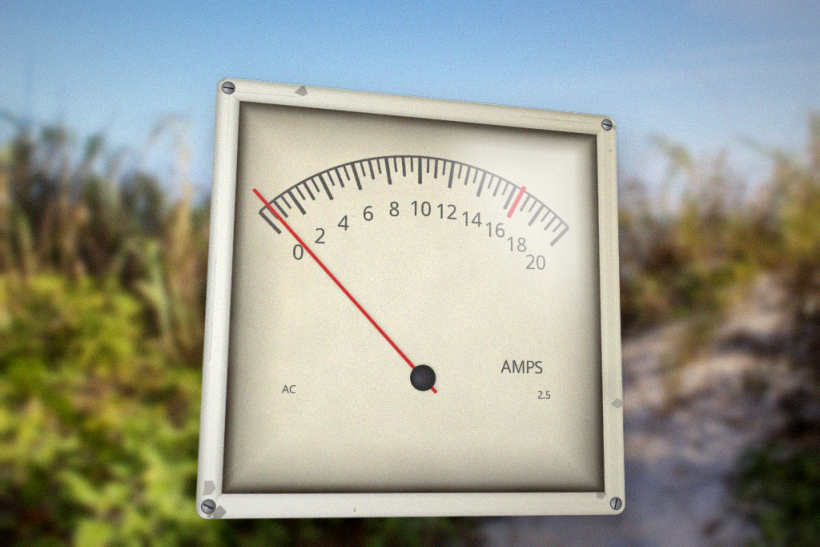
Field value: A 0.5
